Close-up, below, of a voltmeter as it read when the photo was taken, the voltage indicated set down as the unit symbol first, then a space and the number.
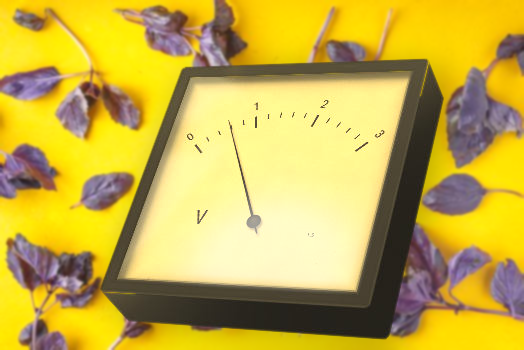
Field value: V 0.6
